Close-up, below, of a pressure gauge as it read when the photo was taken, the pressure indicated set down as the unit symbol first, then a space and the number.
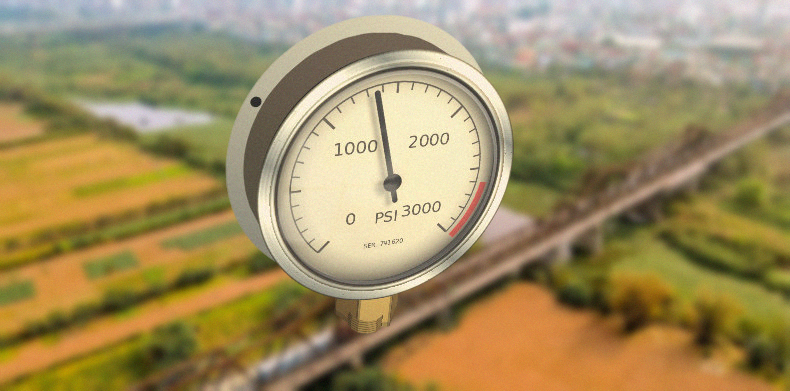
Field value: psi 1350
